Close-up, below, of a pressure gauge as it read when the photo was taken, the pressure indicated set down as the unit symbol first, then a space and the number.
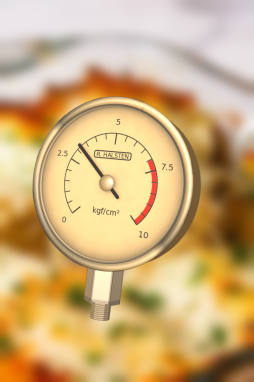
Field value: kg/cm² 3.25
